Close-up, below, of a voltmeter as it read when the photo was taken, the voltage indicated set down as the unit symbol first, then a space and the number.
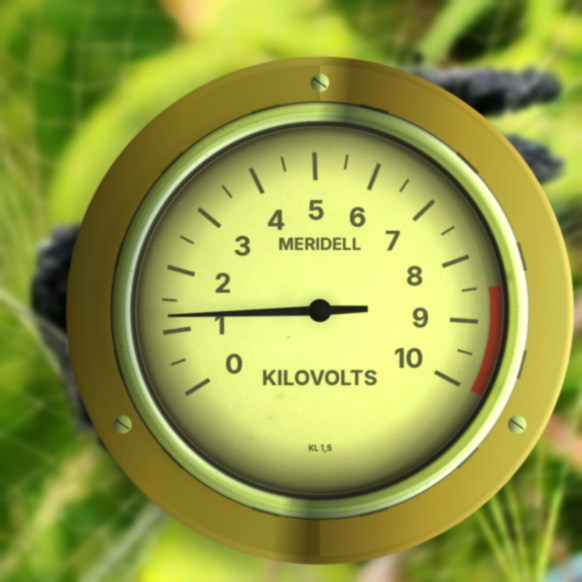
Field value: kV 1.25
